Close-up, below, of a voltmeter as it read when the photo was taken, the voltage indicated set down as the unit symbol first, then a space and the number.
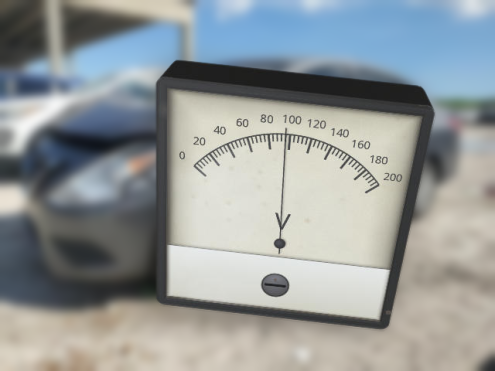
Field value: V 96
